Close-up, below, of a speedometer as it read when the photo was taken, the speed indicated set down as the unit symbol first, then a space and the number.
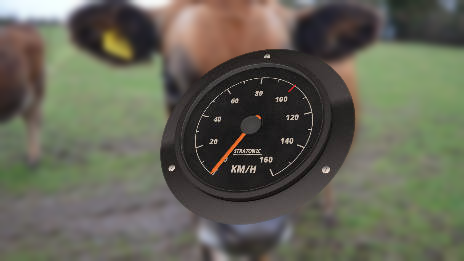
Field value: km/h 0
